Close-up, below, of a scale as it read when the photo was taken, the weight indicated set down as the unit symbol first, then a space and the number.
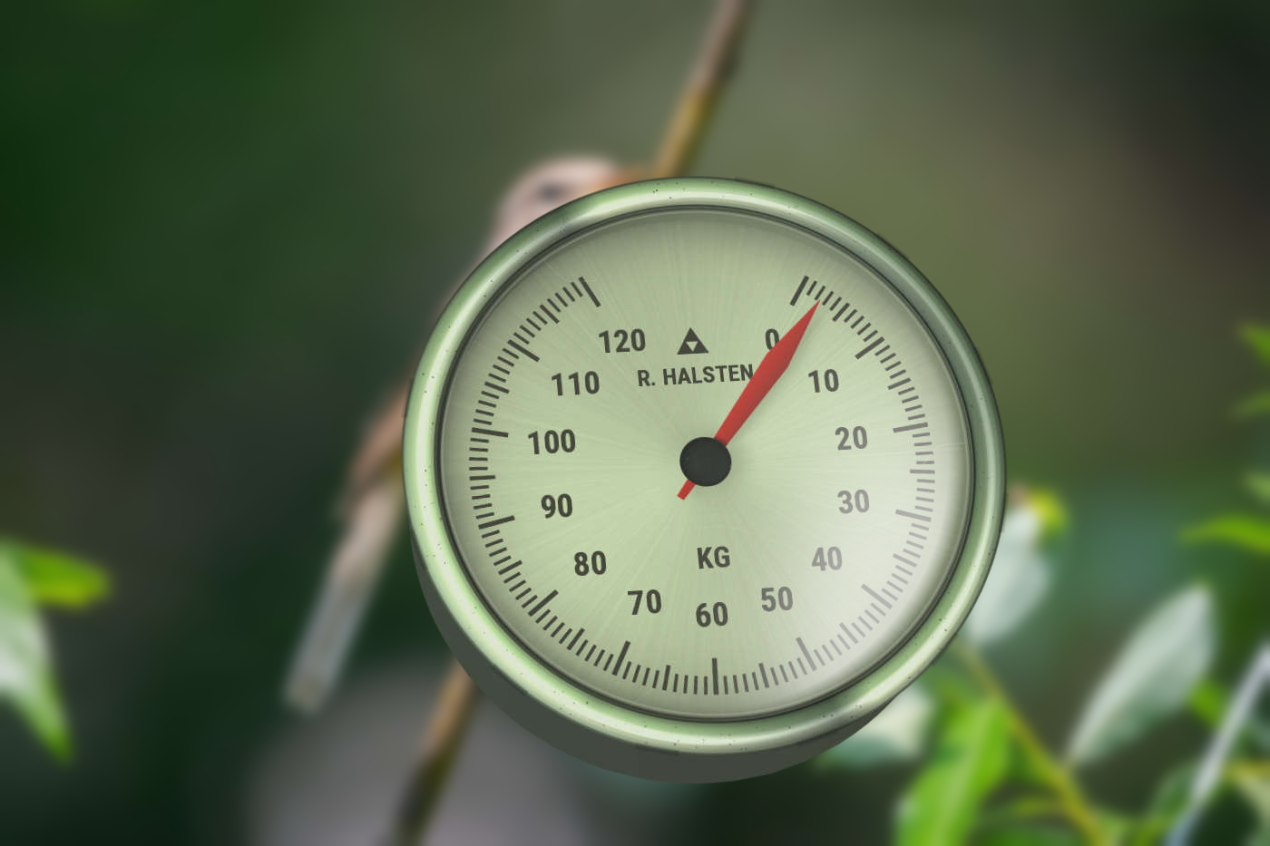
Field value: kg 2.5
